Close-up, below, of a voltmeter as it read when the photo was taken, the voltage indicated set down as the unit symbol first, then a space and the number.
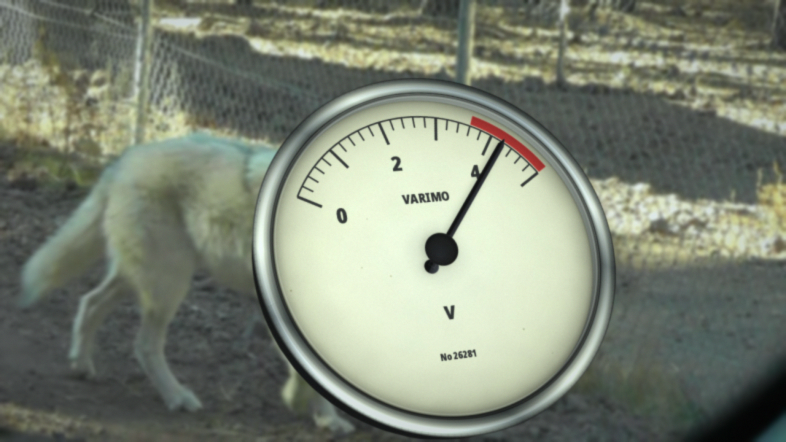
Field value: V 4.2
